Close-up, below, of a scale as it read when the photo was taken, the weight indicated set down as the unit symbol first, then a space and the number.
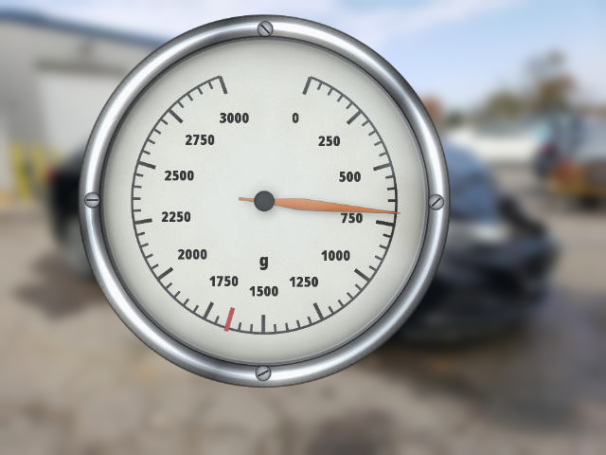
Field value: g 700
